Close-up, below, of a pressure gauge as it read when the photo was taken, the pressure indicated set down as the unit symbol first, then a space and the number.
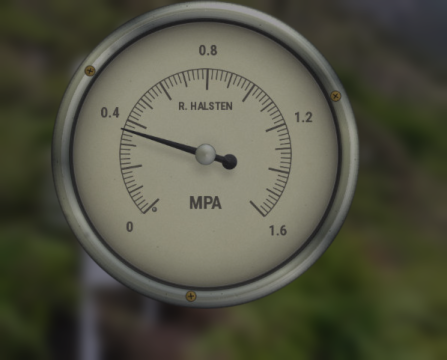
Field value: MPa 0.36
